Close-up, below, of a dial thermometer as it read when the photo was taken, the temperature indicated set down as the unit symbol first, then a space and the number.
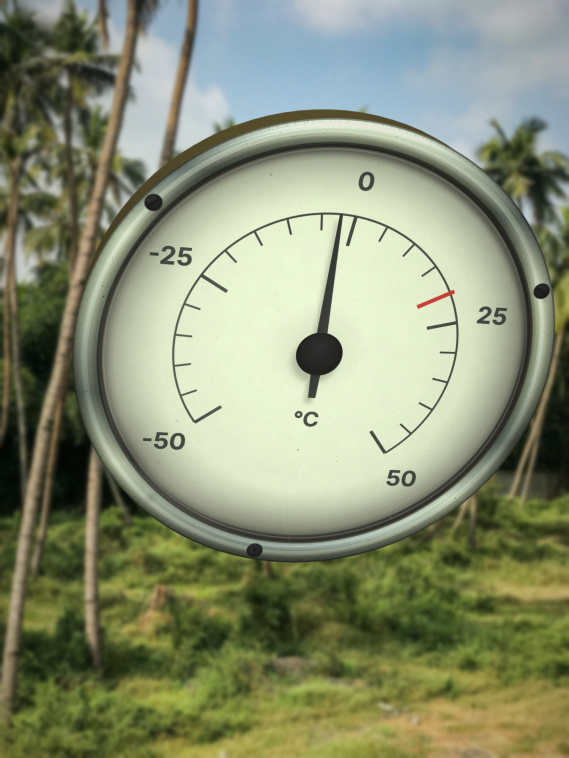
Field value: °C -2.5
